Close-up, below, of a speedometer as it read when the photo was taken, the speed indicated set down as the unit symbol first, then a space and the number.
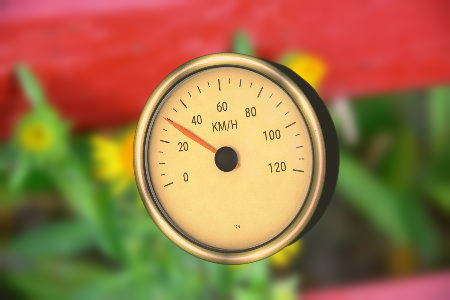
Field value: km/h 30
